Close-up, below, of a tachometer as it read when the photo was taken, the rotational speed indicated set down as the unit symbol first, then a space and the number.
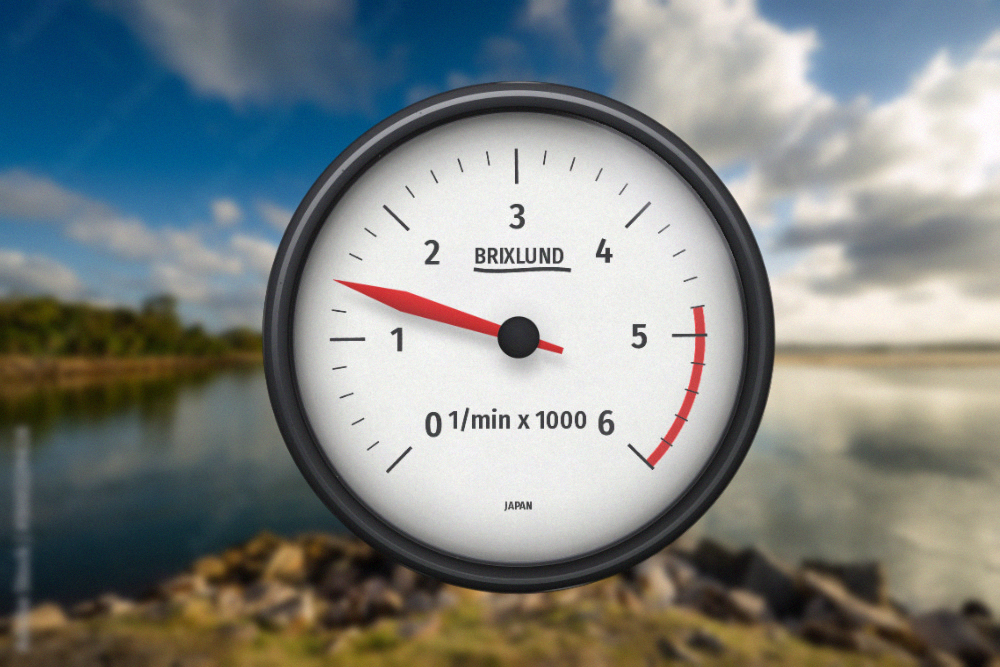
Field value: rpm 1400
